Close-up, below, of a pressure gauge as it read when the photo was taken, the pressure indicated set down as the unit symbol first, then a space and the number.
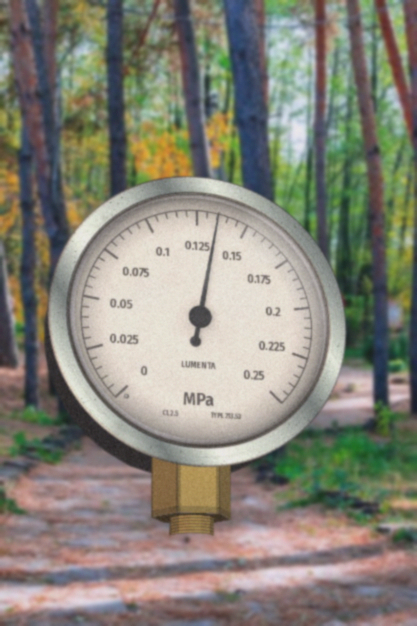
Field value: MPa 0.135
